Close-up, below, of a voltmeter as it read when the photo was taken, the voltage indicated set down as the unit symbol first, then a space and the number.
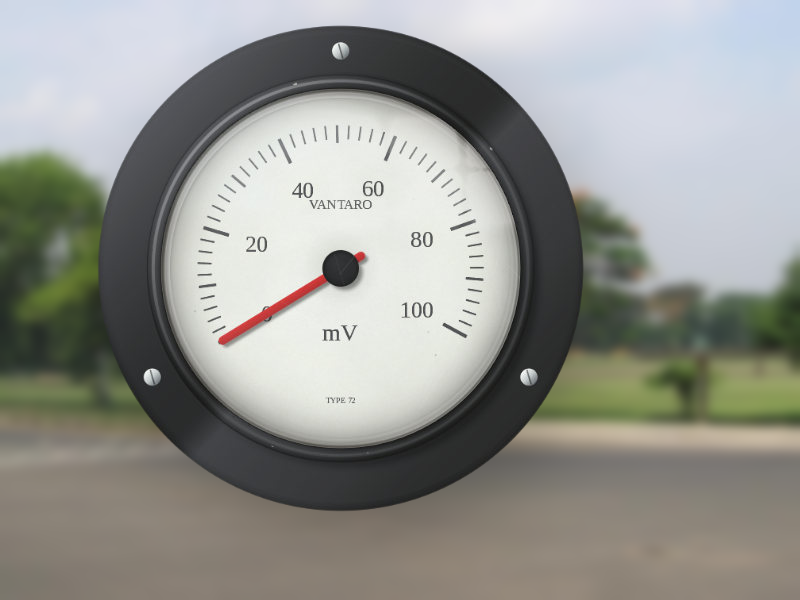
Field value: mV 0
